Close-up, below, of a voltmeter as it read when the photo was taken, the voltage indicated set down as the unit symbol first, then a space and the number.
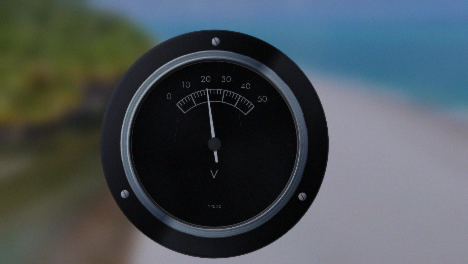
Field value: V 20
